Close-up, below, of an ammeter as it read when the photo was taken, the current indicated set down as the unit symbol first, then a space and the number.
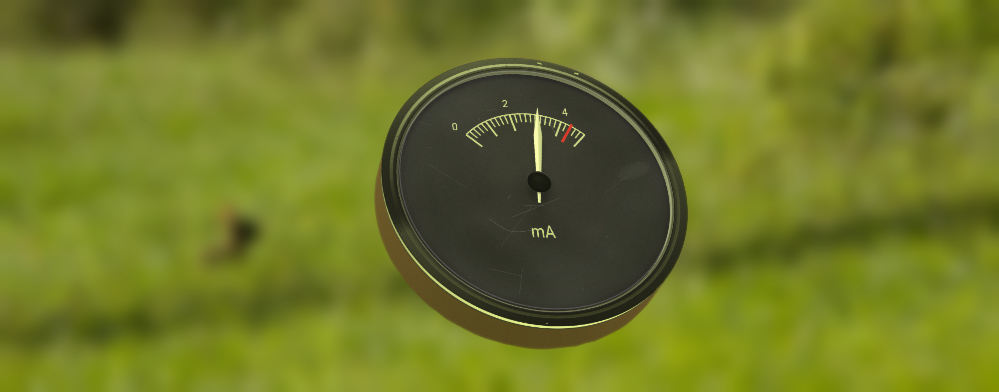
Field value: mA 3
